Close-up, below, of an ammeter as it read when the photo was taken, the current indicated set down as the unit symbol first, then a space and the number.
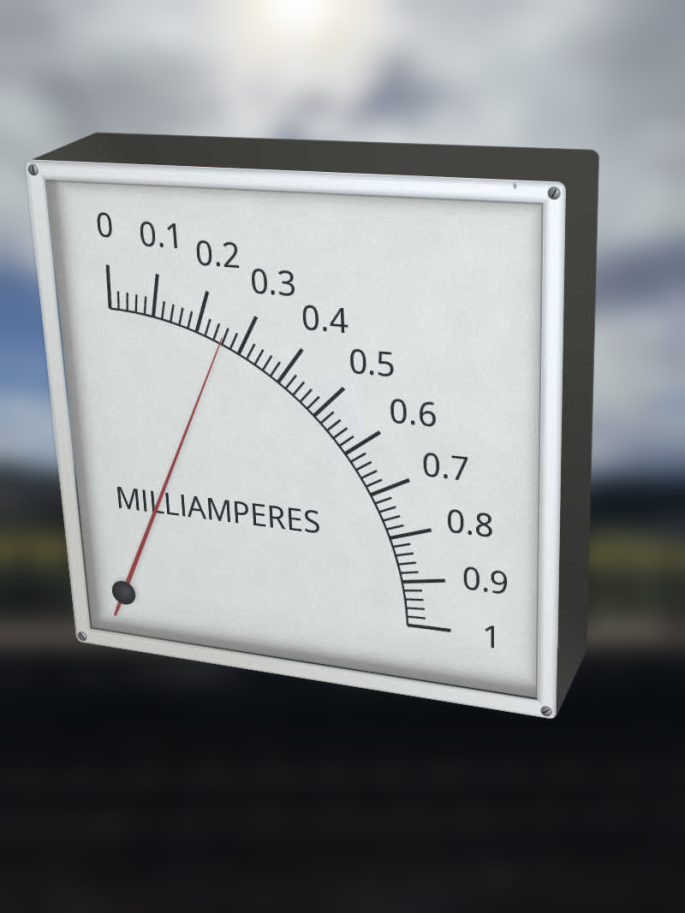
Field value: mA 0.26
